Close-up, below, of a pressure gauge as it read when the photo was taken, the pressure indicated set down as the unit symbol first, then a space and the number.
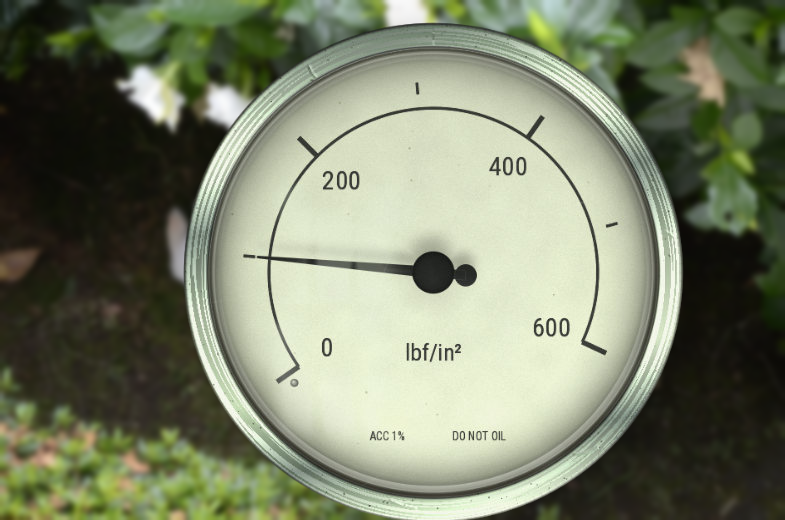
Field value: psi 100
